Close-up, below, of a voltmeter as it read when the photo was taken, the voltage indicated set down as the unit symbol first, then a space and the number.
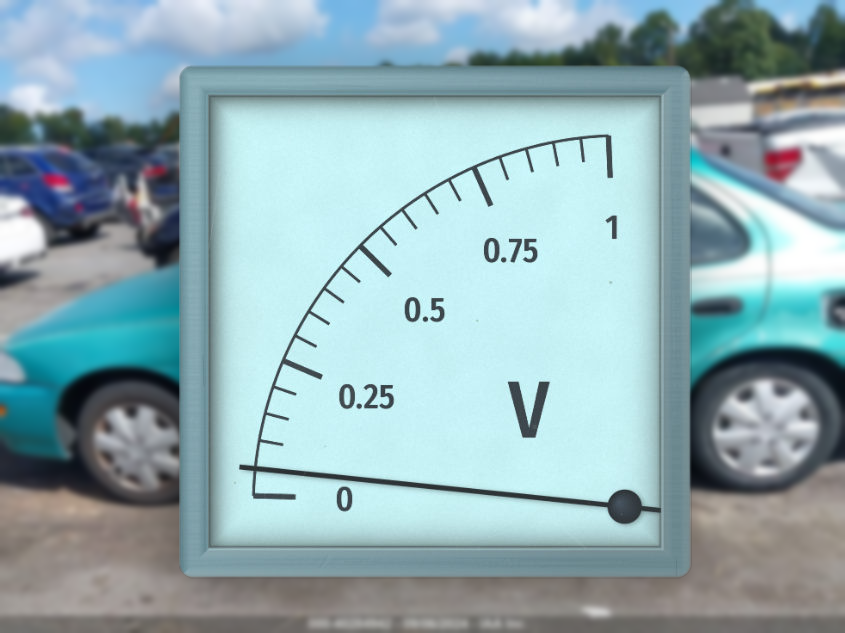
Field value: V 0.05
